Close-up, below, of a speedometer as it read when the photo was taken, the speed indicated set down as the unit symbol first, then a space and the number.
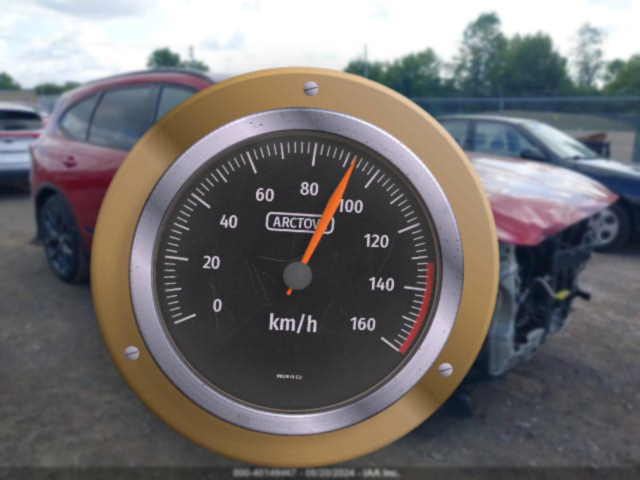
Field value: km/h 92
